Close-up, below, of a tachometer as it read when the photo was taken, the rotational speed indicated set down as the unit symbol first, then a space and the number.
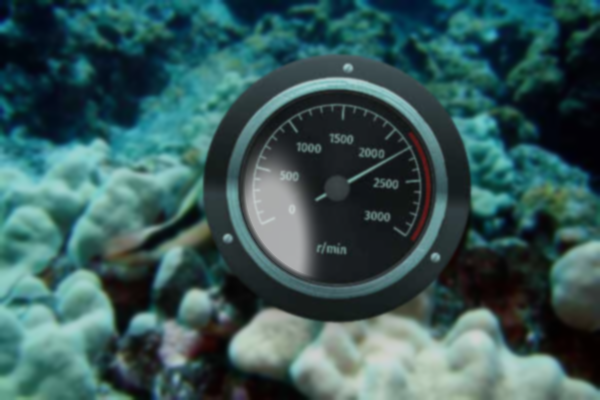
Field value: rpm 2200
